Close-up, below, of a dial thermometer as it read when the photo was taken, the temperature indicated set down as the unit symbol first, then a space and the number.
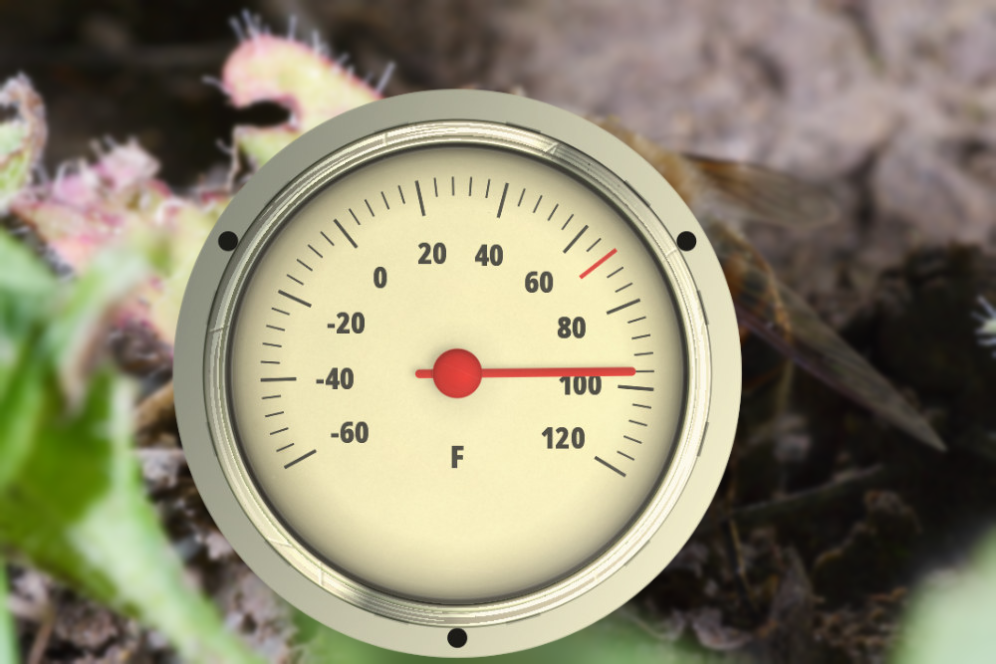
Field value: °F 96
